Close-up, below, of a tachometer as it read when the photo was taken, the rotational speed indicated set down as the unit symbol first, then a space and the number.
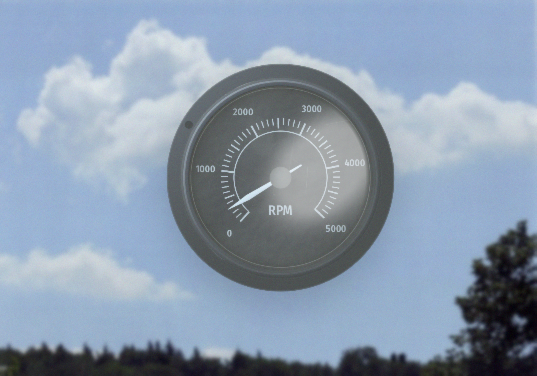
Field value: rpm 300
